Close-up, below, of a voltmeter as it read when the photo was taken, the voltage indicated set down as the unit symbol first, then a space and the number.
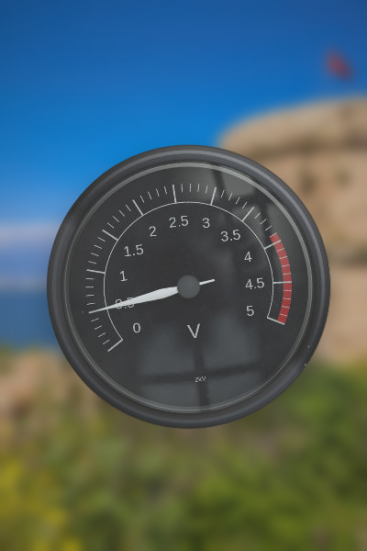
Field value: V 0.5
